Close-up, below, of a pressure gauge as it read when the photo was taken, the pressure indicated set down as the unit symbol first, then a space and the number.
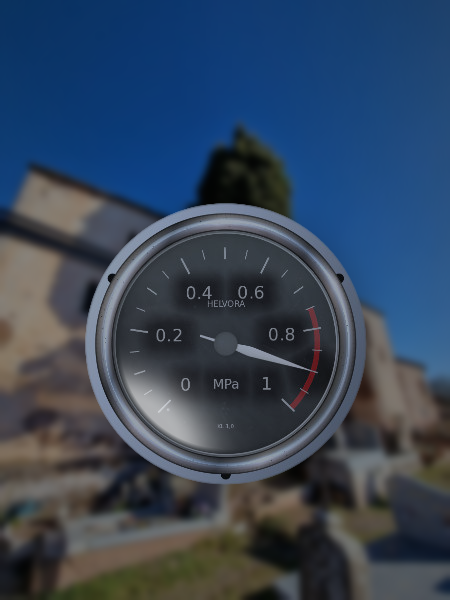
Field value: MPa 0.9
